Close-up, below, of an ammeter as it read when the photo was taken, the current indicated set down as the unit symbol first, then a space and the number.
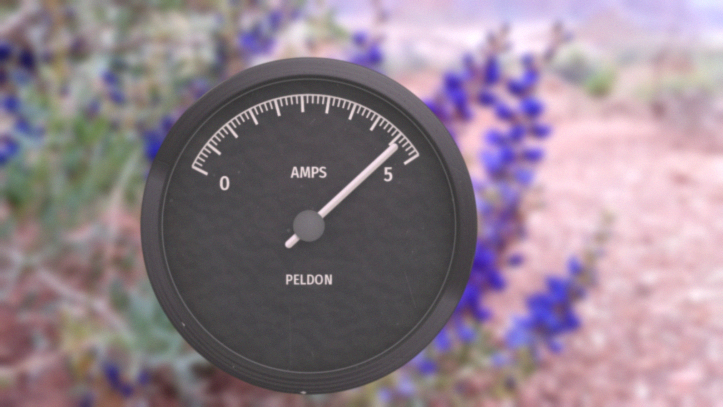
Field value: A 4.6
